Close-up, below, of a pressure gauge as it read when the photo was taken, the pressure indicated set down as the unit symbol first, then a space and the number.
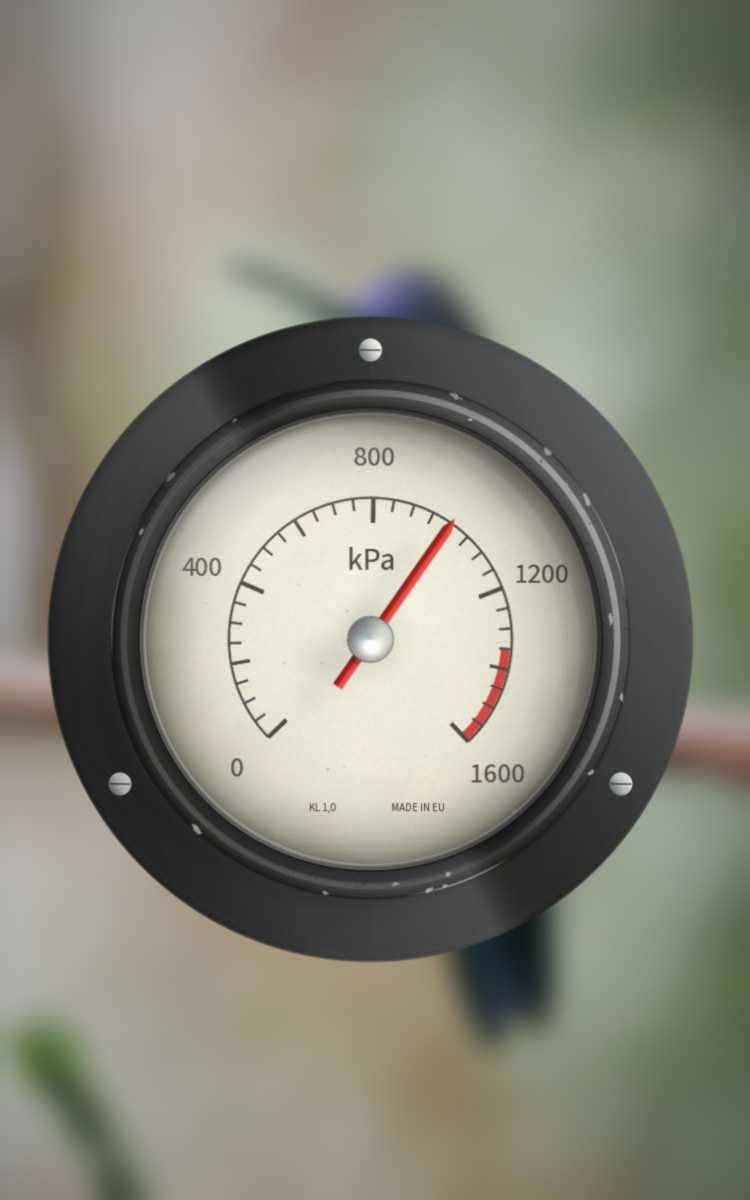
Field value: kPa 1000
